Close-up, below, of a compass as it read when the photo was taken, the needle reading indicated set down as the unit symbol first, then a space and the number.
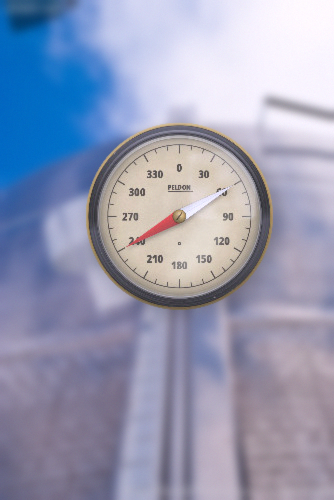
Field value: ° 240
